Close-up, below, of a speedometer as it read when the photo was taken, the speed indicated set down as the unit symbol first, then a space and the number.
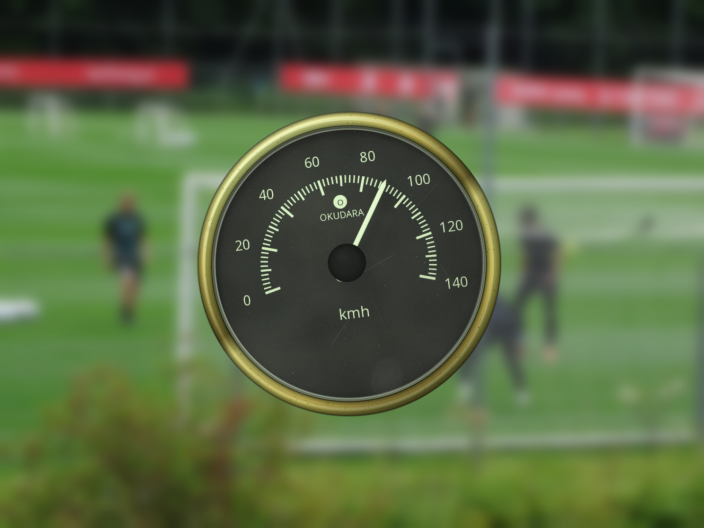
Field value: km/h 90
